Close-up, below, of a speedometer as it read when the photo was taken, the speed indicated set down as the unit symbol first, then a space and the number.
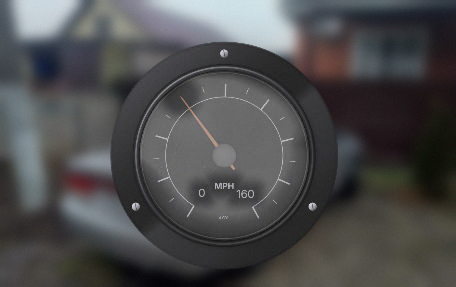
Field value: mph 60
